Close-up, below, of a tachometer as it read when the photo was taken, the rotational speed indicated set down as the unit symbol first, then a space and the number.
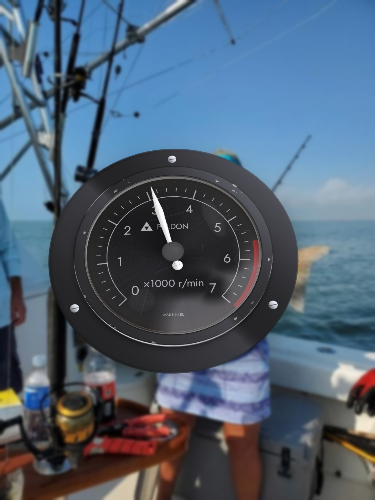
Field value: rpm 3100
